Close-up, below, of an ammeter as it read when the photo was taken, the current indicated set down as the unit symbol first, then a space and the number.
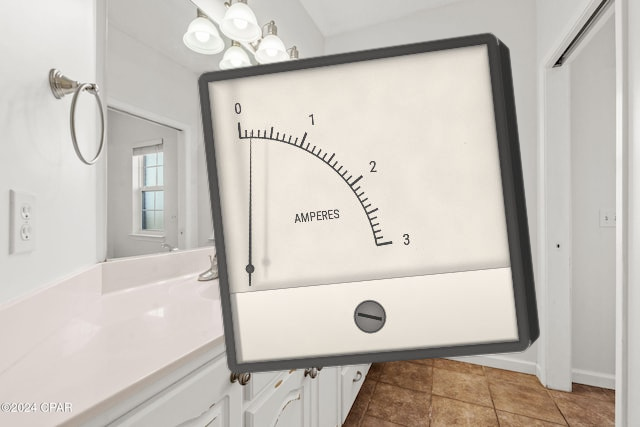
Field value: A 0.2
